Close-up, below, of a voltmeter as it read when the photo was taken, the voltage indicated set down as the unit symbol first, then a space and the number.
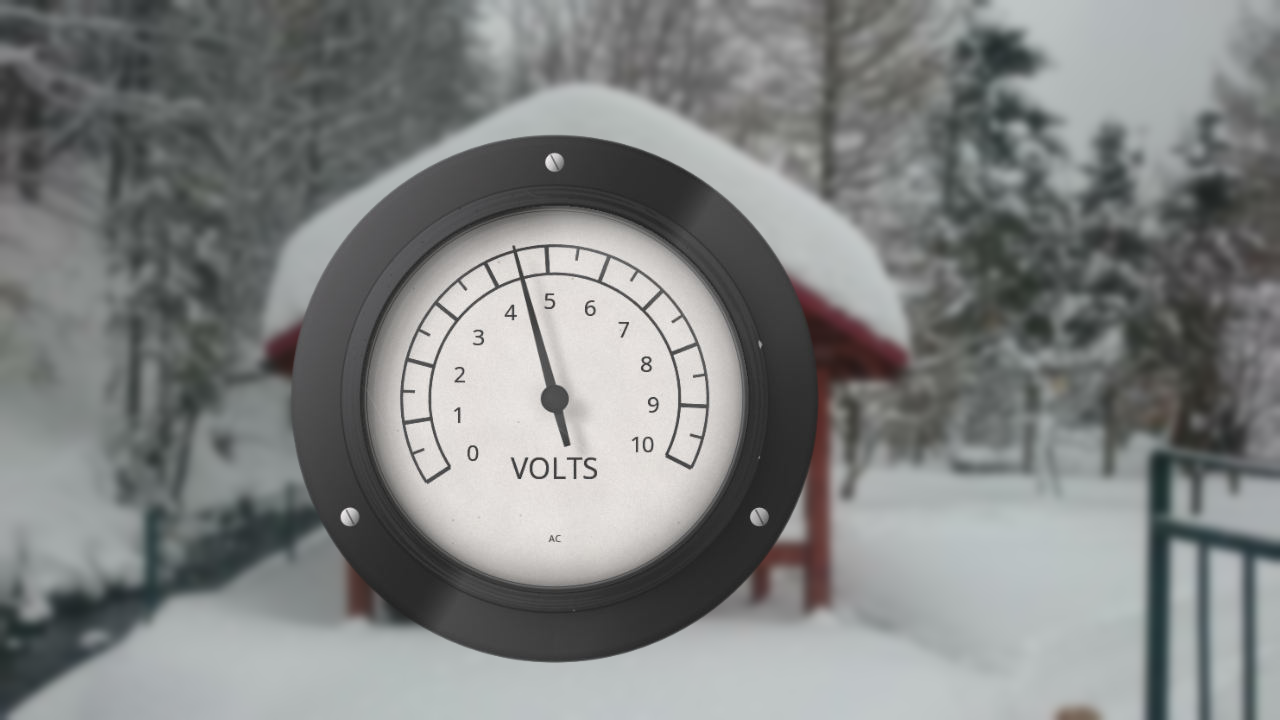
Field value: V 4.5
